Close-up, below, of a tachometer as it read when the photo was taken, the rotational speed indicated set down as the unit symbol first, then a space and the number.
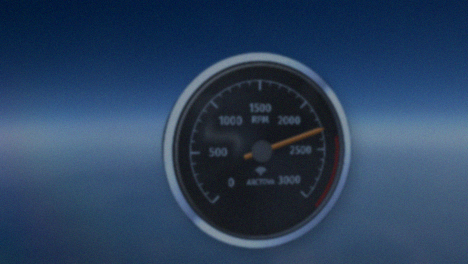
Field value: rpm 2300
